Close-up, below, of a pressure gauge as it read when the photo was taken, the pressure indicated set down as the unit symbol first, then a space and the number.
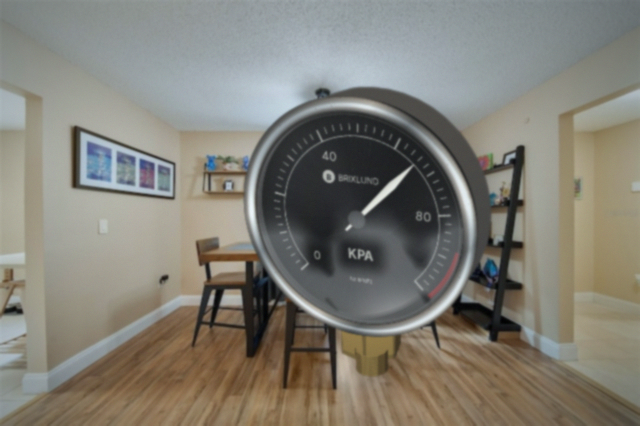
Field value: kPa 66
